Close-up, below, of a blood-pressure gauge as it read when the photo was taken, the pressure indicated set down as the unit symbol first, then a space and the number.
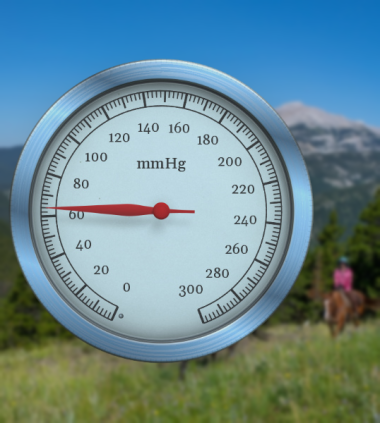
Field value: mmHg 64
